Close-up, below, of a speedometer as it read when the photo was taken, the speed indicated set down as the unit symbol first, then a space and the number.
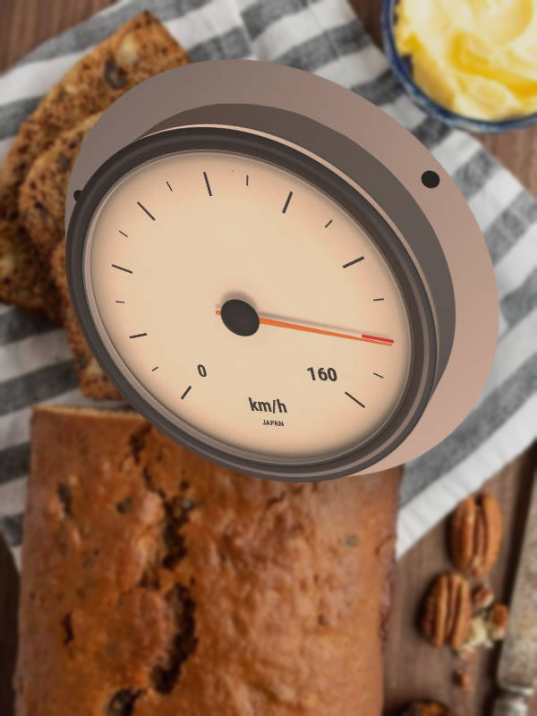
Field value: km/h 140
